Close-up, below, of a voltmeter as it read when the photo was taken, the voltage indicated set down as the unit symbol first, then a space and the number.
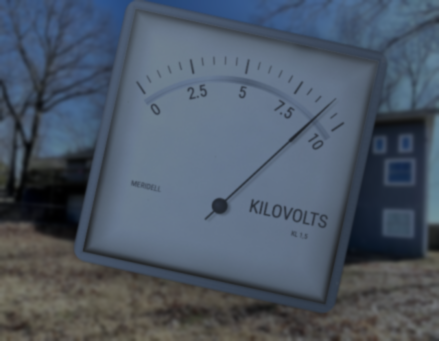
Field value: kV 9
